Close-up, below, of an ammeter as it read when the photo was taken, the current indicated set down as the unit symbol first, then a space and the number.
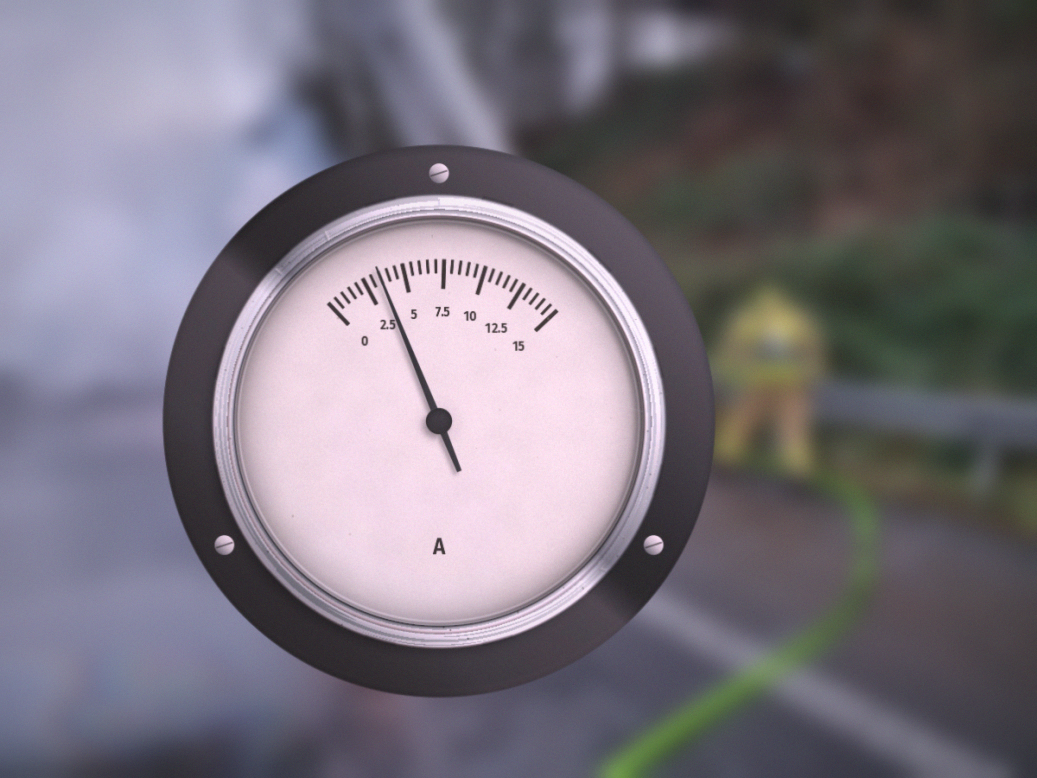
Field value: A 3.5
